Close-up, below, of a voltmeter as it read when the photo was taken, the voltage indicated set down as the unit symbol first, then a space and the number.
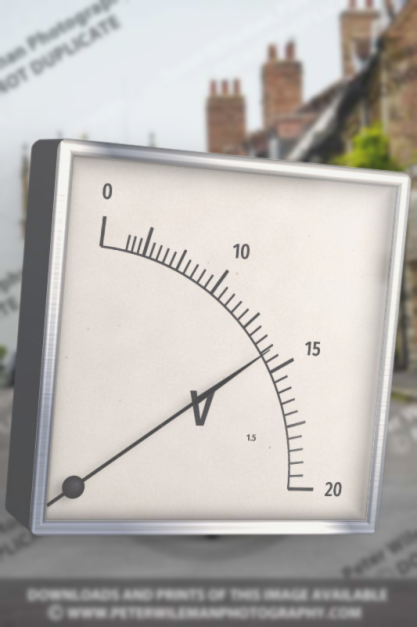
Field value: V 14
